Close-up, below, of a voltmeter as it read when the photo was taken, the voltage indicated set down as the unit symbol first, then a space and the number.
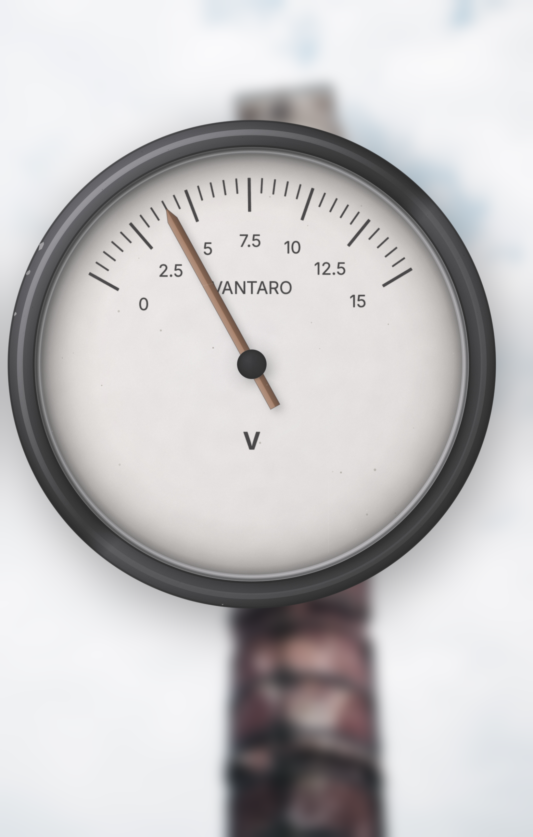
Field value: V 4
